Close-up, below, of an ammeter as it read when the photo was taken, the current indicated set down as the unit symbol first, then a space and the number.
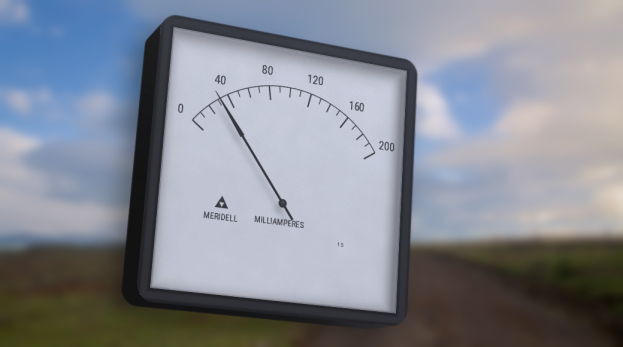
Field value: mA 30
